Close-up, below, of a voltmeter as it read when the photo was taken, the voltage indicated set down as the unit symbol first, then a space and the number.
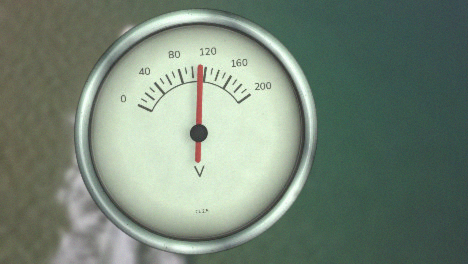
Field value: V 110
